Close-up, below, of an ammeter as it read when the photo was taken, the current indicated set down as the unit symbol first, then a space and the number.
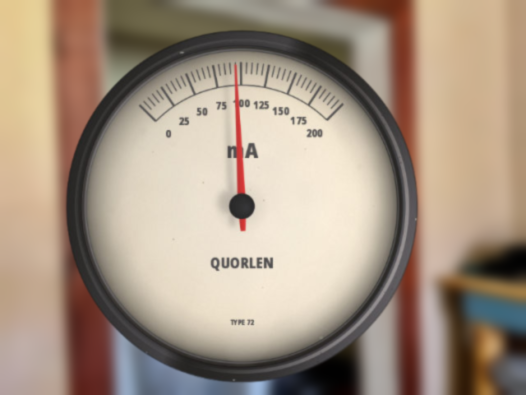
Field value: mA 95
